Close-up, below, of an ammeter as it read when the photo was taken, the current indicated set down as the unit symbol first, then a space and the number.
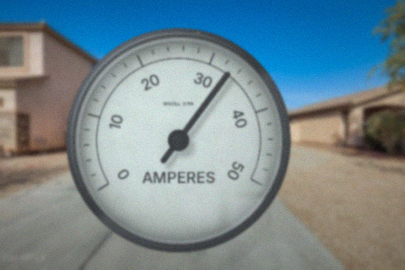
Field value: A 33
